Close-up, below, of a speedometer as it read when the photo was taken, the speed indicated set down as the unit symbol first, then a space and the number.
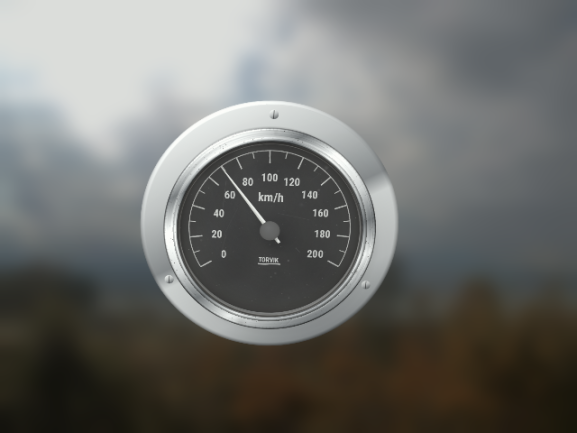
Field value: km/h 70
